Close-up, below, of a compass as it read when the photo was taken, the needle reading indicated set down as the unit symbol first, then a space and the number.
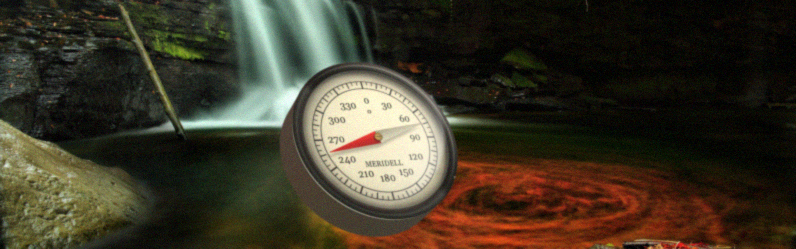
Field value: ° 255
